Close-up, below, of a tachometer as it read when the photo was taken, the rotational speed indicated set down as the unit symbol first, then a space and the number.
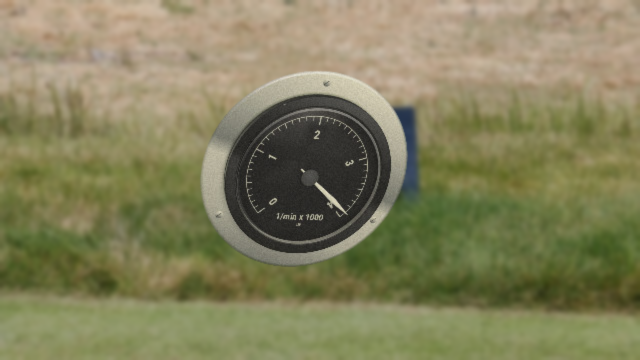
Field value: rpm 3900
